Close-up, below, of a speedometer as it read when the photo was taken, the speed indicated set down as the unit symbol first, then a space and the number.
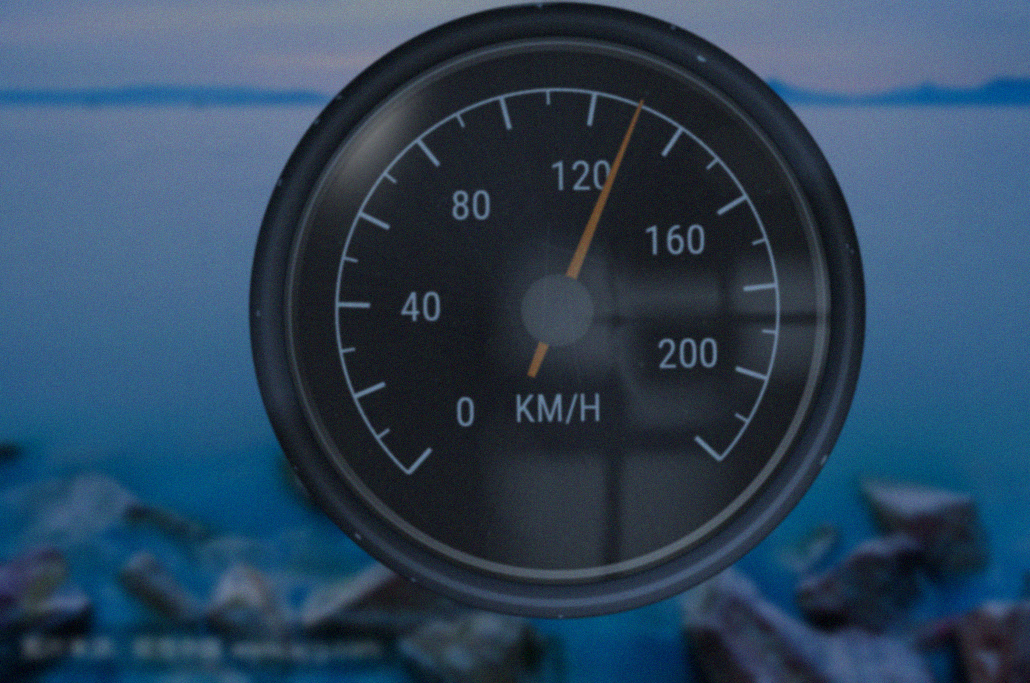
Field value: km/h 130
